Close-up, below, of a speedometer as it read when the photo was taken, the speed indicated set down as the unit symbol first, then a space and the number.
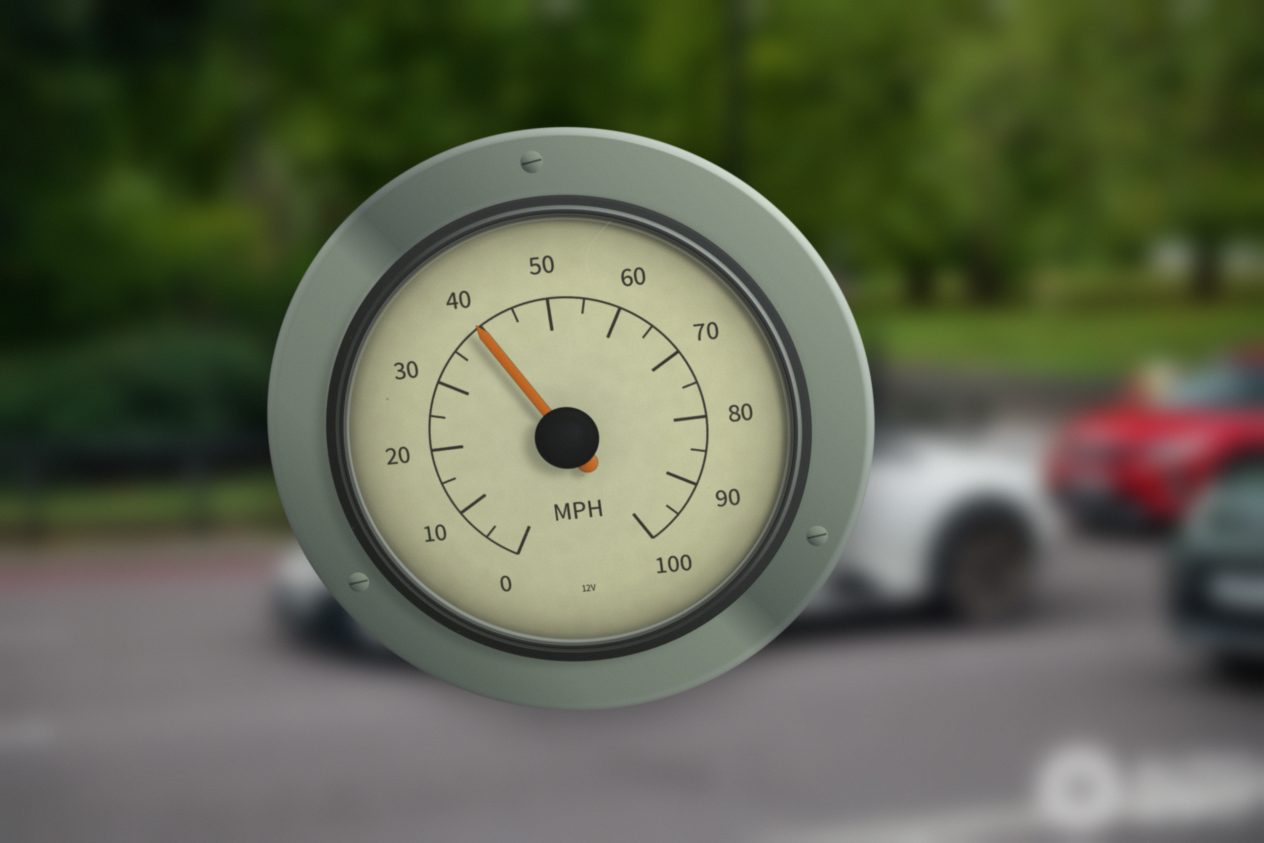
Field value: mph 40
